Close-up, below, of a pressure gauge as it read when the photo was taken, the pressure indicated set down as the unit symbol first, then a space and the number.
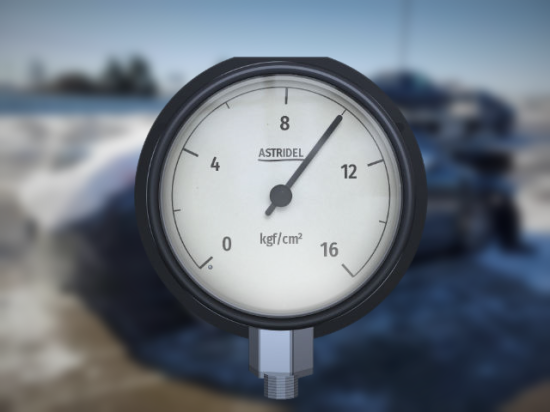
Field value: kg/cm² 10
